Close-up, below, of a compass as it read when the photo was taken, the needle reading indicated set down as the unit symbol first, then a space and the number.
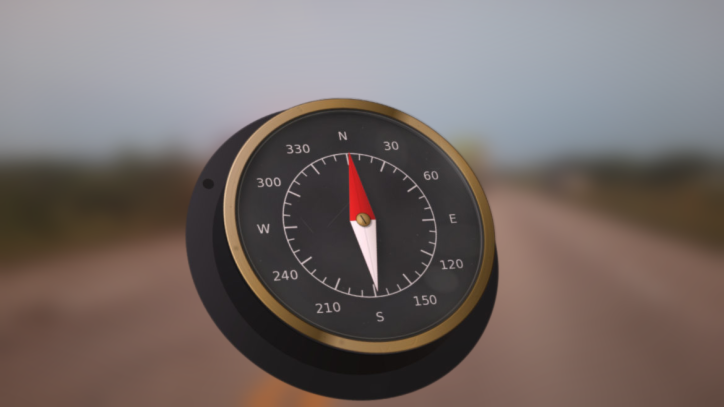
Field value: ° 0
